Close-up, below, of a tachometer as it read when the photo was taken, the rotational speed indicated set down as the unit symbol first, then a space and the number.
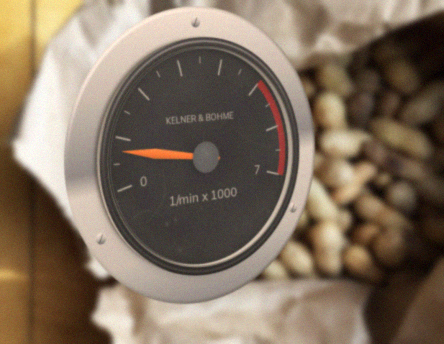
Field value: rpm 750
